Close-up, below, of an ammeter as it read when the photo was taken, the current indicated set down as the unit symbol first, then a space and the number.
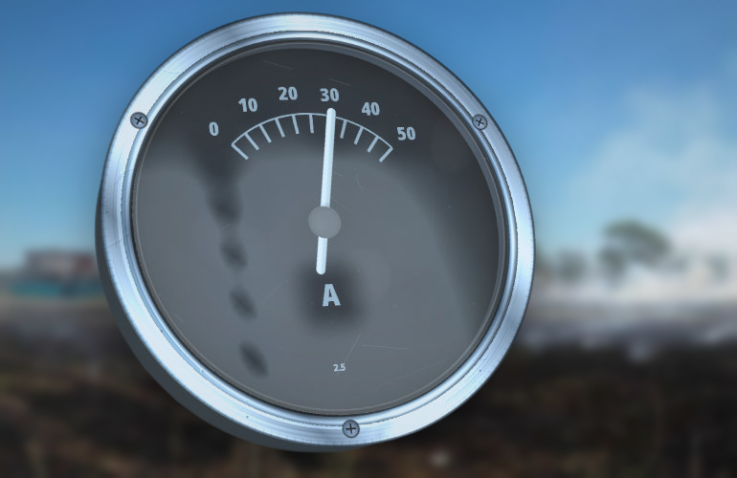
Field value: A 30
